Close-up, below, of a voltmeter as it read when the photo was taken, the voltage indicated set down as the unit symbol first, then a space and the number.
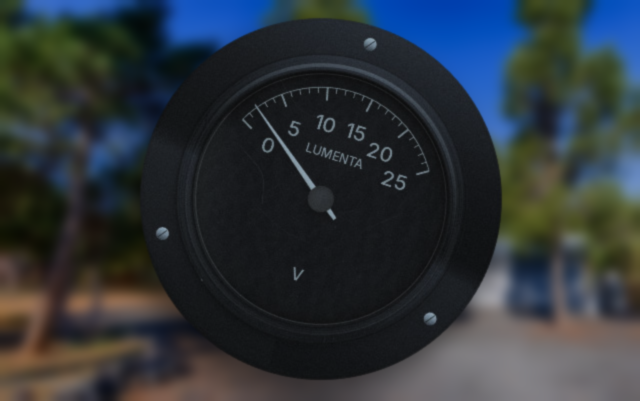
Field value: V 2
